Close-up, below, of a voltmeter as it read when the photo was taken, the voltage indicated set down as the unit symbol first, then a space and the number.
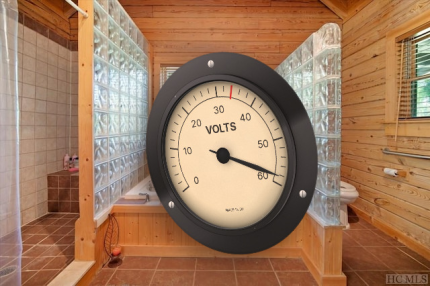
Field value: V 58
